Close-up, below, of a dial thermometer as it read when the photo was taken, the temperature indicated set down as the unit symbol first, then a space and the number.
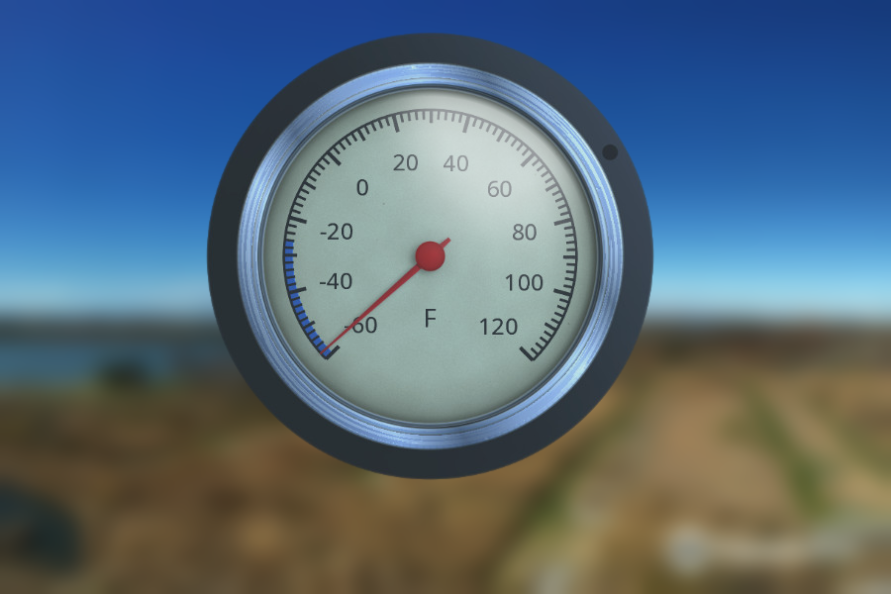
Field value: °F -58
